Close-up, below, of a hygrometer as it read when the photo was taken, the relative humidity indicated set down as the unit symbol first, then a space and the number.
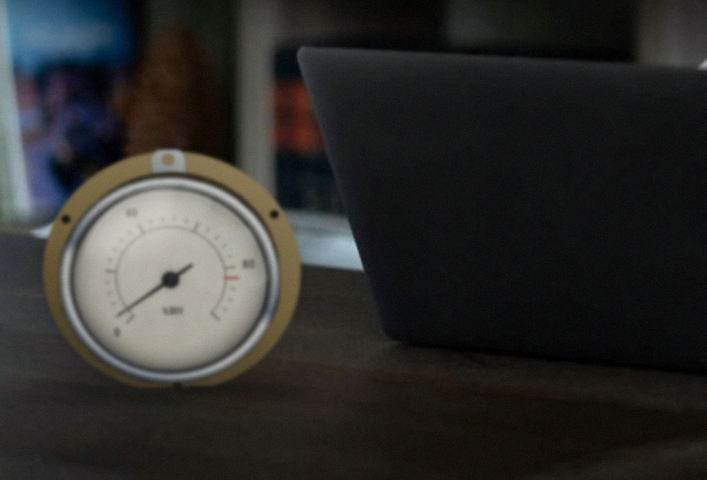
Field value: % 4
